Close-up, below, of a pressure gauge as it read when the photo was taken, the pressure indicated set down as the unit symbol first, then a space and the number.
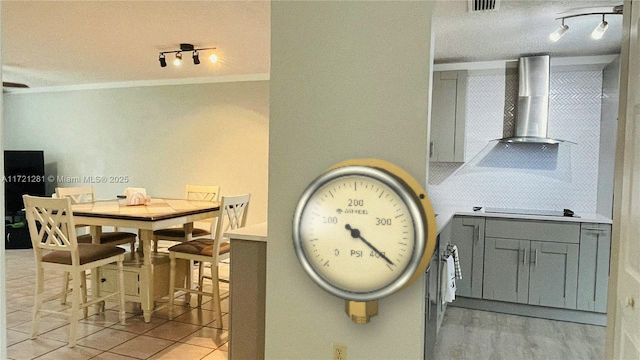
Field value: psi 390
